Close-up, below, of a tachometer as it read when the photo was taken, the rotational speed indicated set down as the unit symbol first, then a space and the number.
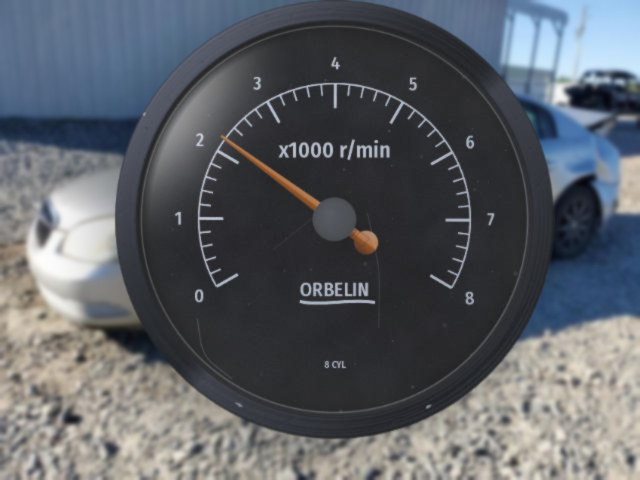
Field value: rpm 2200
